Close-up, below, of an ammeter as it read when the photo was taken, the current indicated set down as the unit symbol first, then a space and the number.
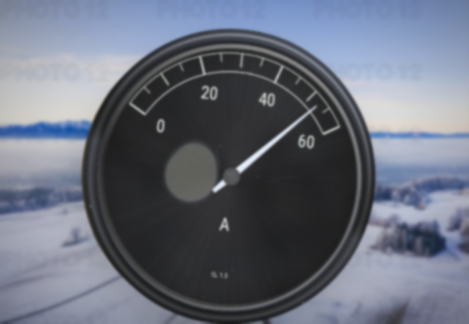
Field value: A 52.5
